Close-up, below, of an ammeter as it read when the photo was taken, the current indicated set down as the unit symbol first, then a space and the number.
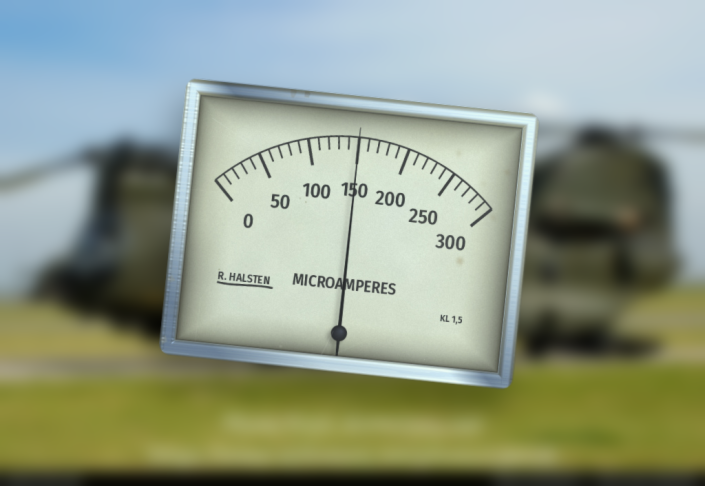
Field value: µA 150
